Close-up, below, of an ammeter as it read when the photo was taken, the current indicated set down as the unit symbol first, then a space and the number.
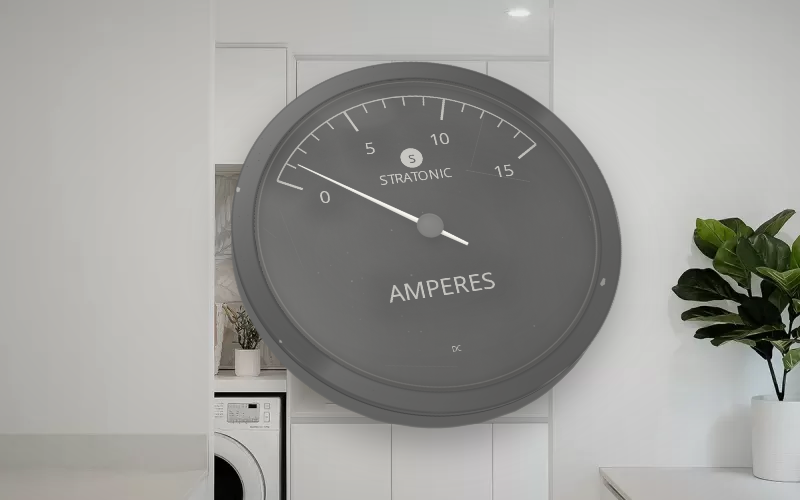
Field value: A 1
